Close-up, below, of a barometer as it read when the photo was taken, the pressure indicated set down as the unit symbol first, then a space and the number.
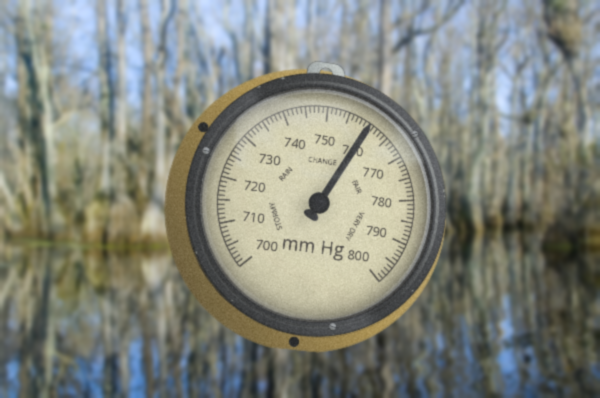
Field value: mmHg 760
